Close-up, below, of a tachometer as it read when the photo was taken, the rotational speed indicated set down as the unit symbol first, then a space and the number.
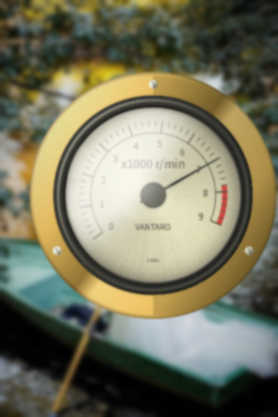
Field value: rpm 7000
